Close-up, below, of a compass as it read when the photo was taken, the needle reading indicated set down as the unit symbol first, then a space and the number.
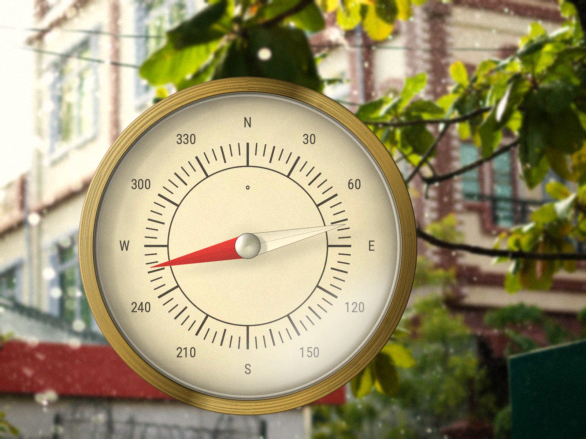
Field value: ° 257.5
